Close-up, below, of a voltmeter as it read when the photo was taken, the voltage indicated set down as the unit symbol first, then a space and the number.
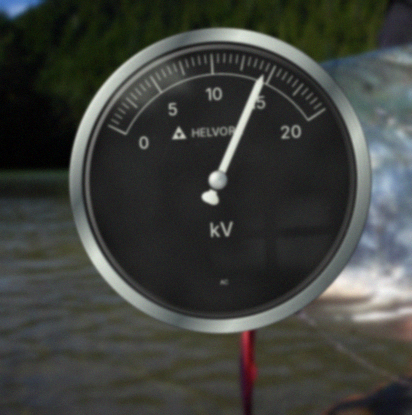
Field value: kV 14.5
